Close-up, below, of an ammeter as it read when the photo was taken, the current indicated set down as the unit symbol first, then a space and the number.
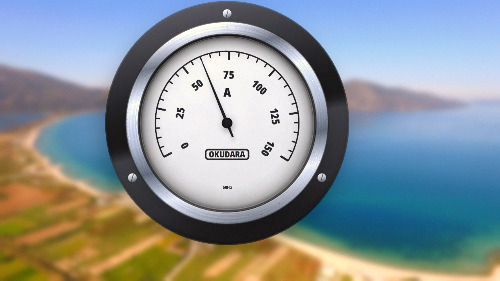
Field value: A 60
